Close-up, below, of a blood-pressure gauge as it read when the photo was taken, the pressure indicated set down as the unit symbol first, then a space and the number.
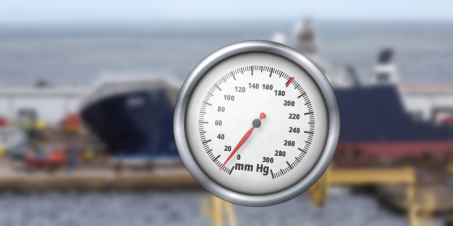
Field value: mmHg 10
